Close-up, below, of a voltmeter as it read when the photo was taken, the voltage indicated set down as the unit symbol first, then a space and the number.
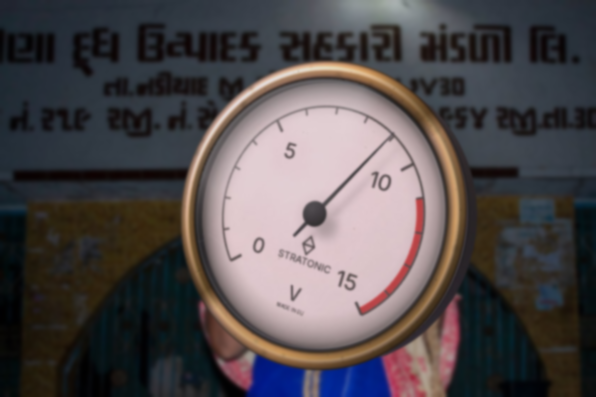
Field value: V 9
